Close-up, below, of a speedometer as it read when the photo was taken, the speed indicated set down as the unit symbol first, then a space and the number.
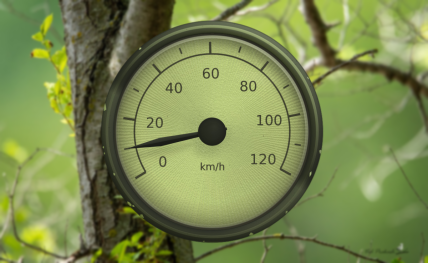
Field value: km/h 10
